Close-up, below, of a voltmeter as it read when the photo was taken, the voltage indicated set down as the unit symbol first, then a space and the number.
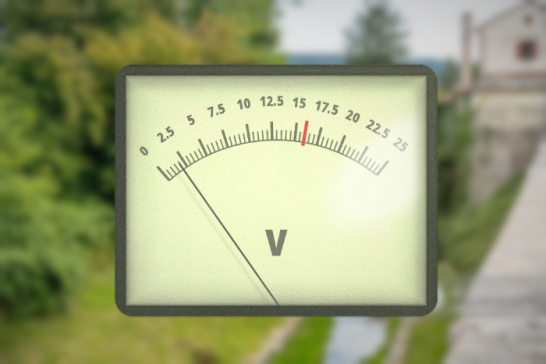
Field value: V 2
